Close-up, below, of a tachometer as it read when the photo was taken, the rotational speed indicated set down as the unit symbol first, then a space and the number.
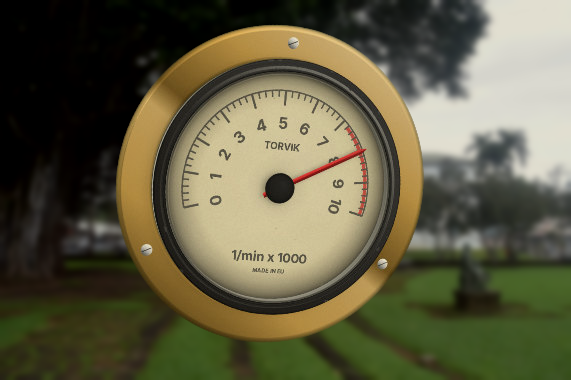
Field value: rpm 8000
